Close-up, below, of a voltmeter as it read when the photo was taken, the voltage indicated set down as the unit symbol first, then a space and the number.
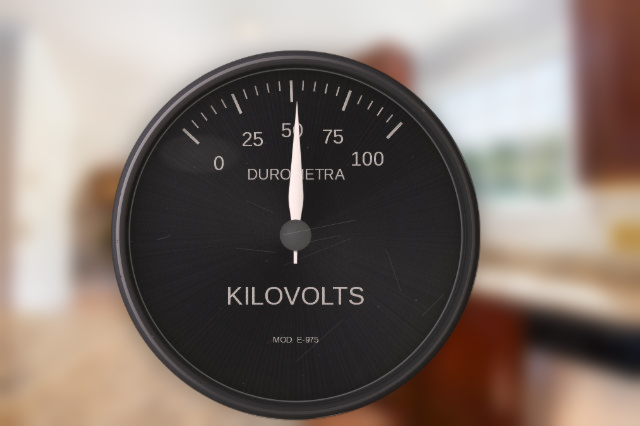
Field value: kV 52.5
